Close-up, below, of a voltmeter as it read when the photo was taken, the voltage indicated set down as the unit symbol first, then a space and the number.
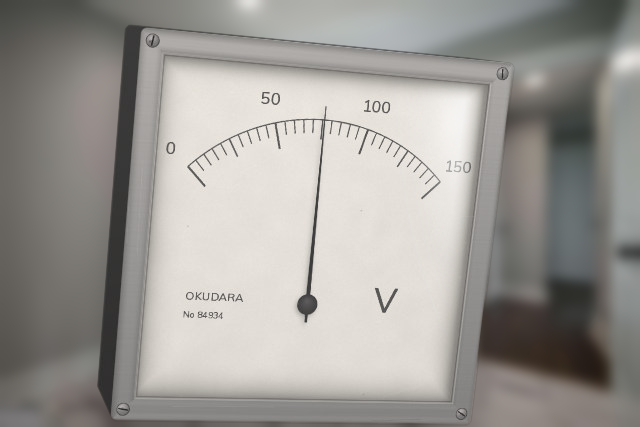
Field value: V 75
